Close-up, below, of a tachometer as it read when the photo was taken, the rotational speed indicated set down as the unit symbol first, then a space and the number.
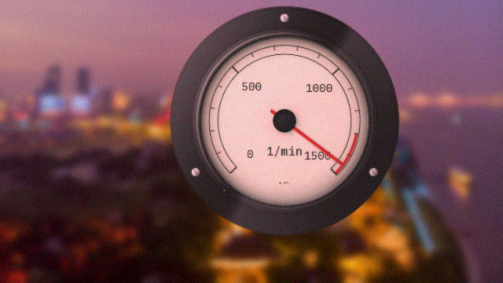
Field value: rpm 1450
